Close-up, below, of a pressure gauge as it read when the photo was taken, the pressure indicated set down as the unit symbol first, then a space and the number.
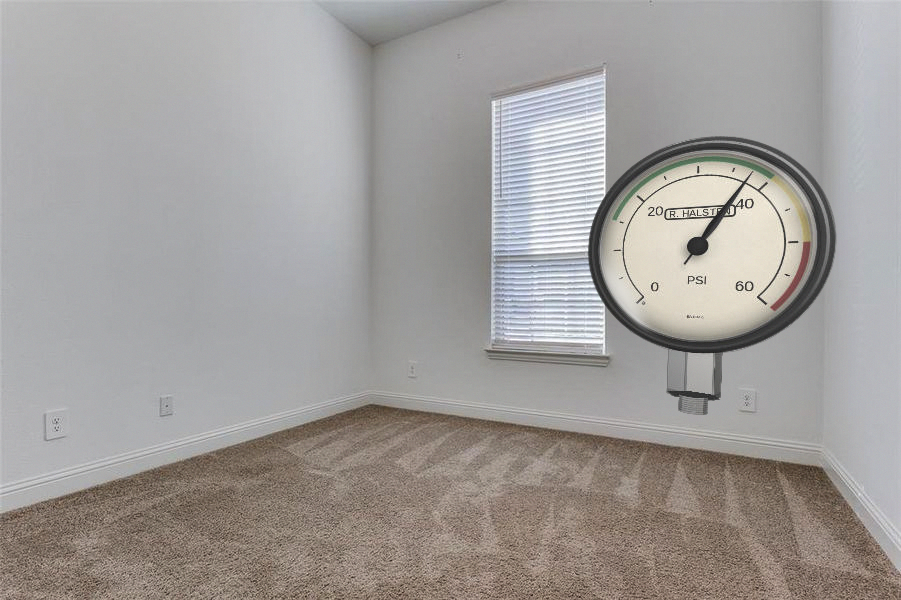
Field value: psi 37.5
